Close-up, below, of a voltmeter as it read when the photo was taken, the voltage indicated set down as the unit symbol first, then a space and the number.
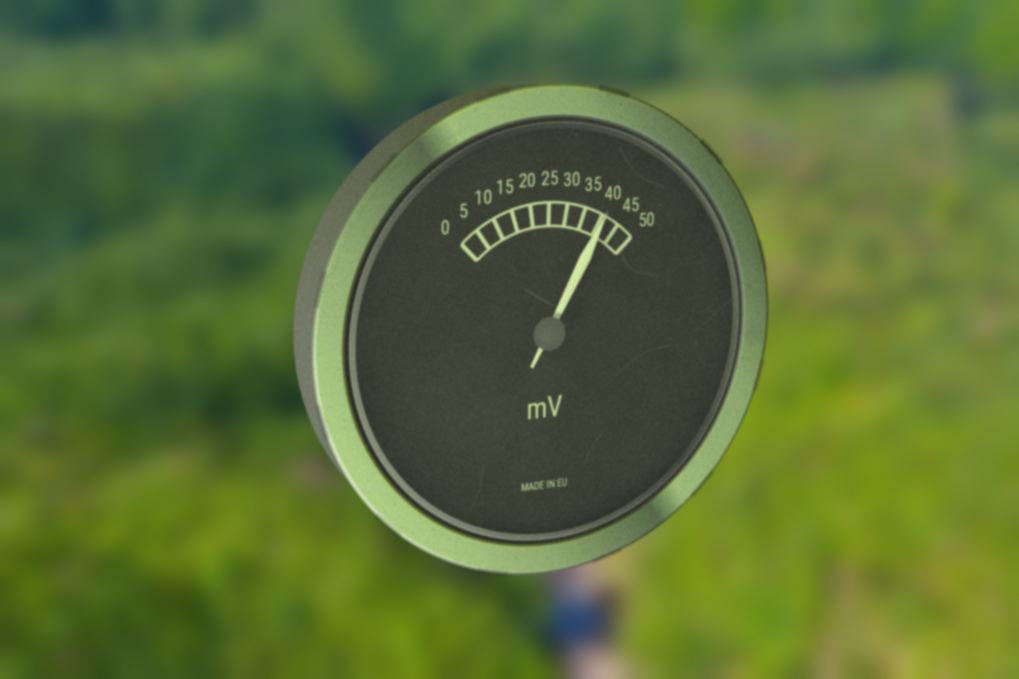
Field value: mV 40
